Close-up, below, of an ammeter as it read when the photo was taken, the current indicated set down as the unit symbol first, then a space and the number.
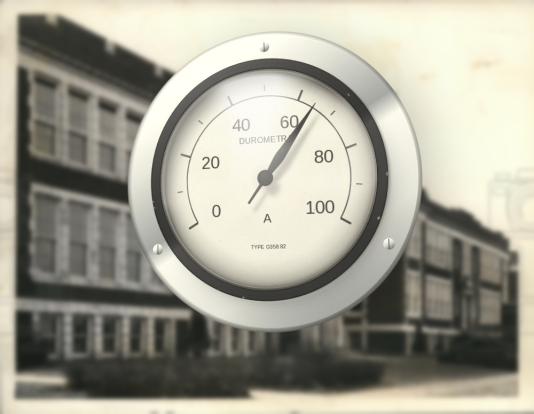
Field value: A 65
